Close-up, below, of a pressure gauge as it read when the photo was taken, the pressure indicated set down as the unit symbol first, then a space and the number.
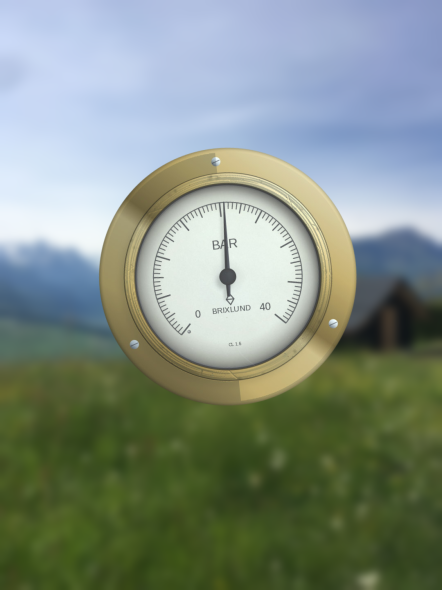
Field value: bar 20.5
